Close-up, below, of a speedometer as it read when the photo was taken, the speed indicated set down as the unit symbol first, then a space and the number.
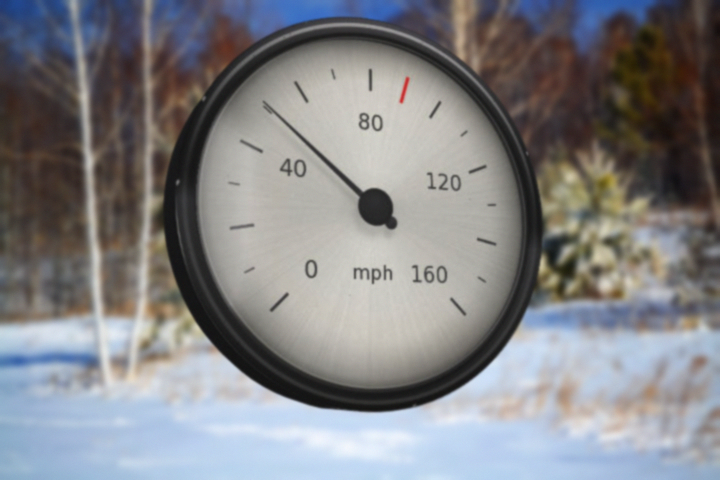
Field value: mph 50
